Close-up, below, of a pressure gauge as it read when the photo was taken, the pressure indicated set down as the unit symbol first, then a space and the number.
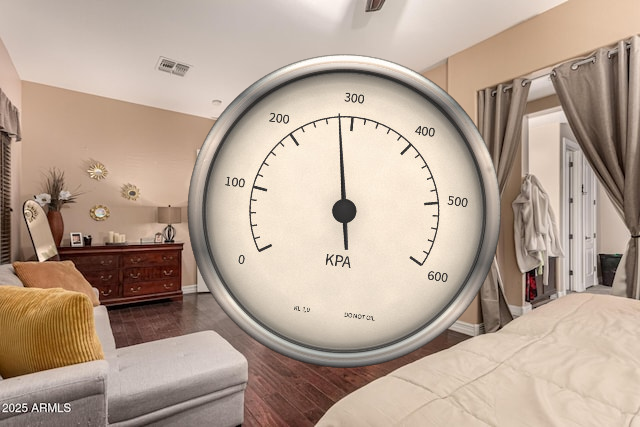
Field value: kPa 280
